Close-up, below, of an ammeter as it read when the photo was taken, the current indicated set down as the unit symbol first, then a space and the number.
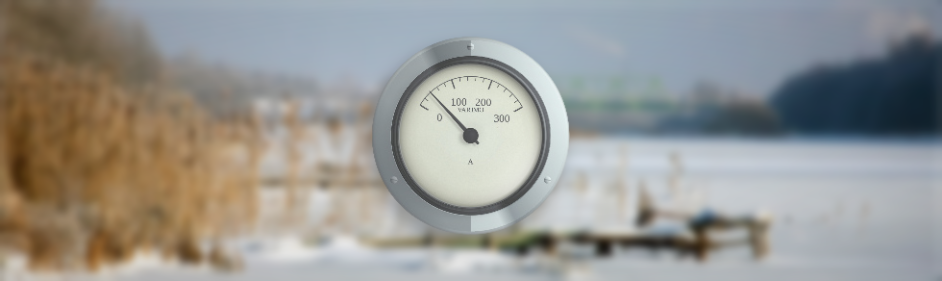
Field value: A 40
